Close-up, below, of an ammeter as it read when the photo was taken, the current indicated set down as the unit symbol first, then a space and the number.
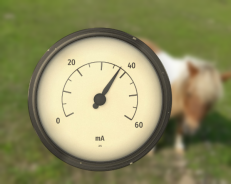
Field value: mA 37.5
